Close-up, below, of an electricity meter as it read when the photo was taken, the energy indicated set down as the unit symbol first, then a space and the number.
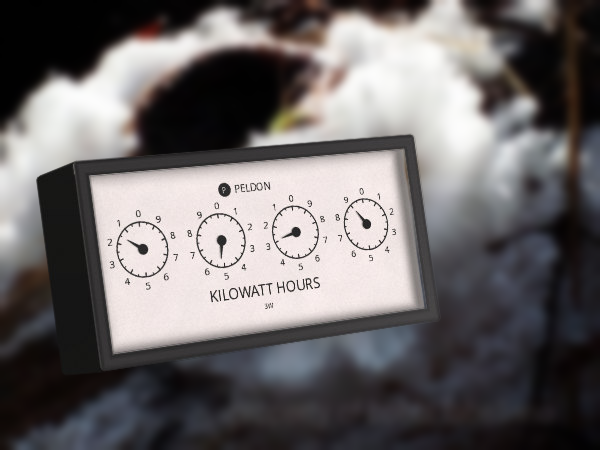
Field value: kWh 1529
